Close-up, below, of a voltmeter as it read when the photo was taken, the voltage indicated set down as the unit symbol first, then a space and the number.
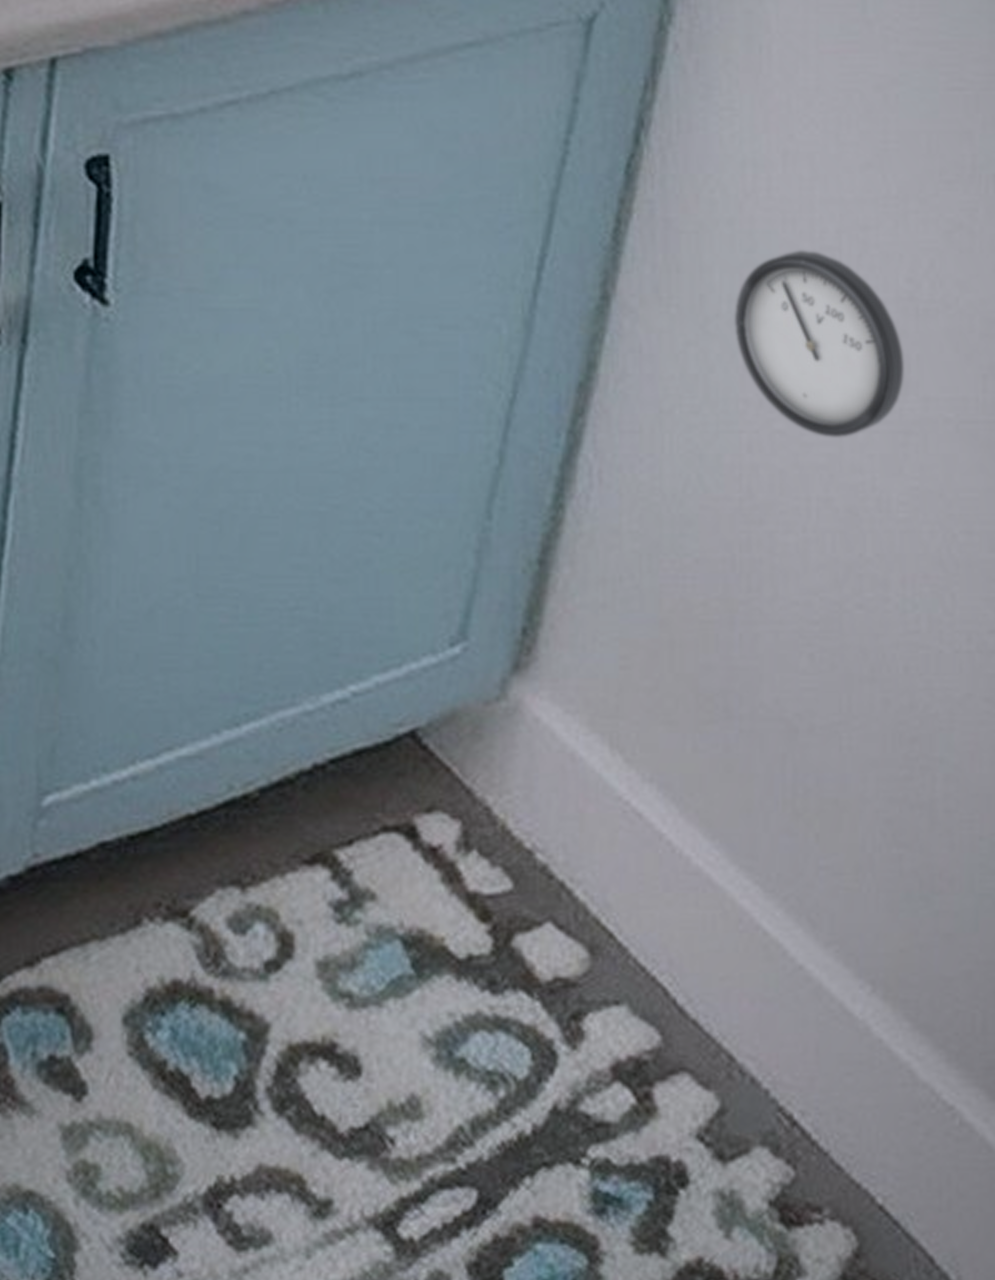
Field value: V 25
